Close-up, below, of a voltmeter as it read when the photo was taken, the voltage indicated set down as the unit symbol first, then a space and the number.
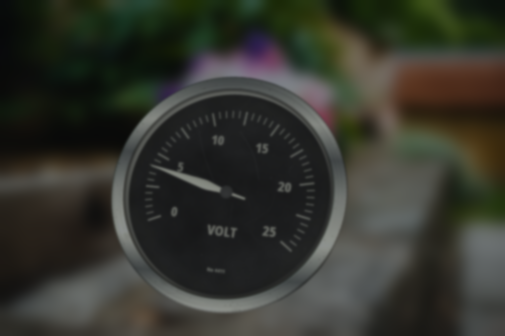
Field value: V 4
